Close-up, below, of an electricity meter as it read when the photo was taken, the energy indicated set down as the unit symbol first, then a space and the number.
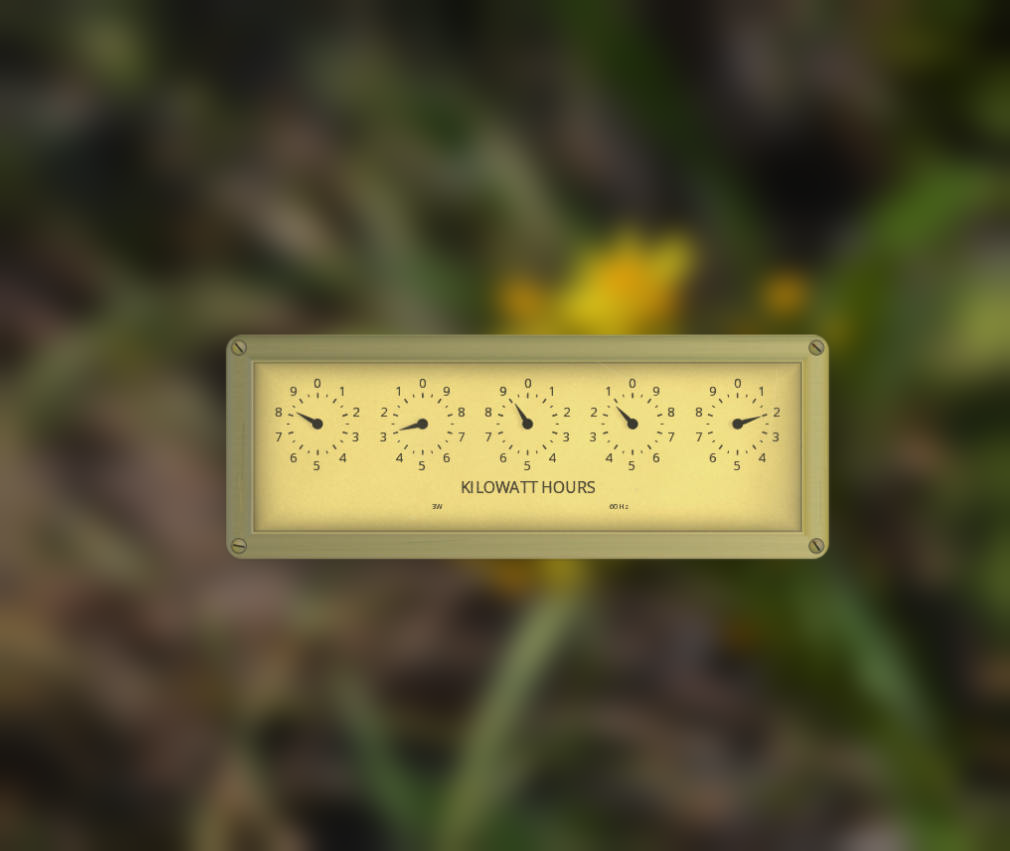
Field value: kWh 82912
